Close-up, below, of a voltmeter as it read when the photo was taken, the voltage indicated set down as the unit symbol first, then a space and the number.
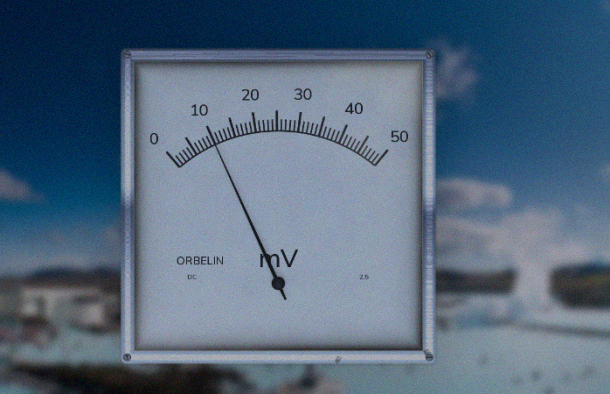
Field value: mV 10
